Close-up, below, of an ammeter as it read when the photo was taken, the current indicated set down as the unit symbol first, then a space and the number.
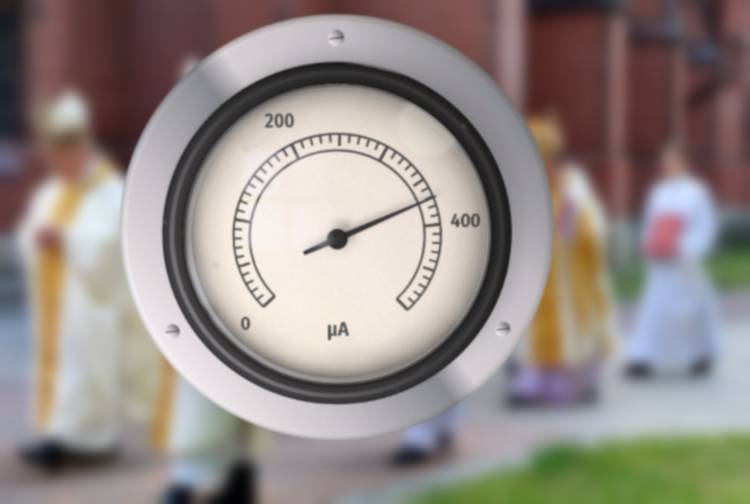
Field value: µA 370
